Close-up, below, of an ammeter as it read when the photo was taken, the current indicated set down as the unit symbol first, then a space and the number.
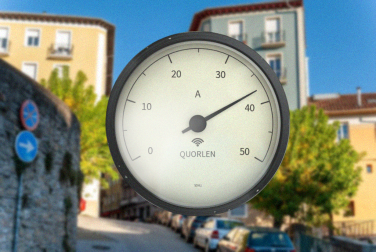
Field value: A 37.5
